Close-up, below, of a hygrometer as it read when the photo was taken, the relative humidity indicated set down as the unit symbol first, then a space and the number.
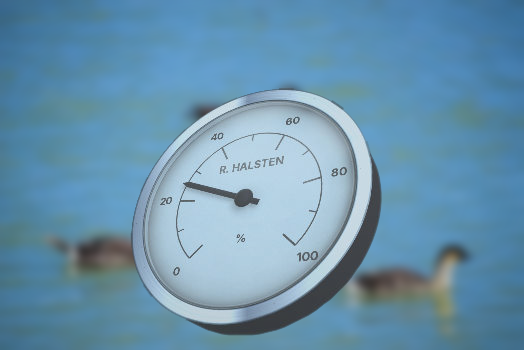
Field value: % 25
